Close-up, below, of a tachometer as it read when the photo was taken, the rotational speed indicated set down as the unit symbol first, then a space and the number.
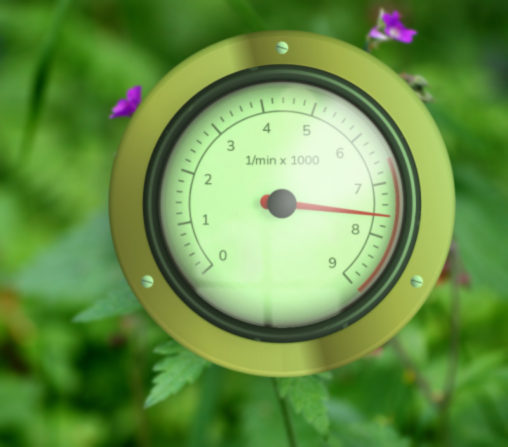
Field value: rpm 7600
